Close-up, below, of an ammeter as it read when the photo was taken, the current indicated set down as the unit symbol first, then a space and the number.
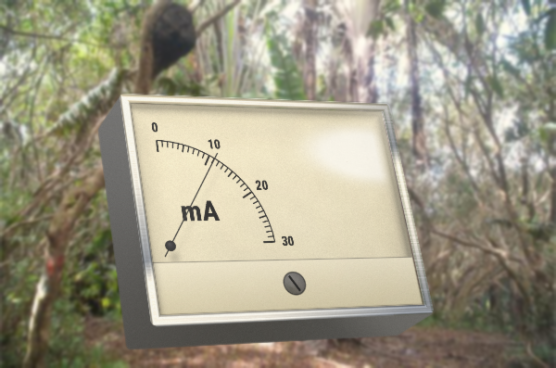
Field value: mA 11
